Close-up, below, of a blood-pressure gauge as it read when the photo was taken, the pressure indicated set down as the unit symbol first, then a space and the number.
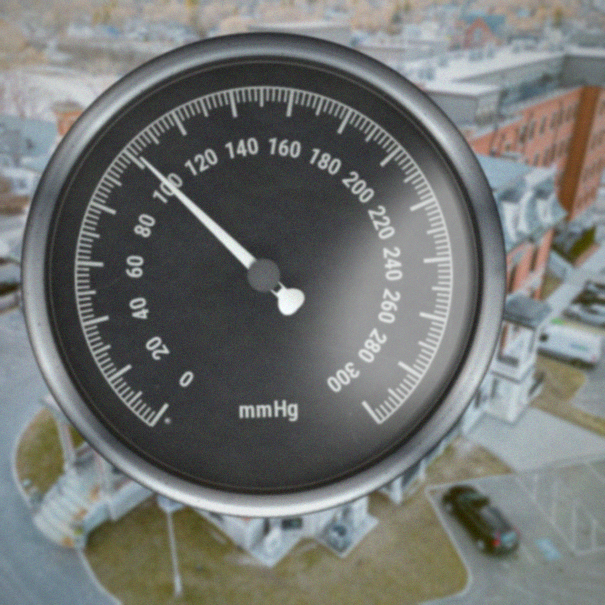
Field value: mmHg 102
